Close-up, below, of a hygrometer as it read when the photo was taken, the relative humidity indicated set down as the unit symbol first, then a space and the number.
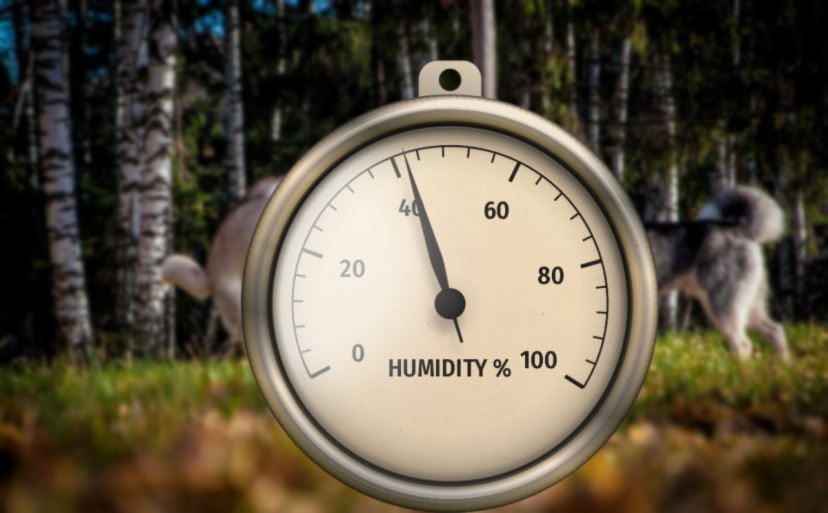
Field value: % 42
